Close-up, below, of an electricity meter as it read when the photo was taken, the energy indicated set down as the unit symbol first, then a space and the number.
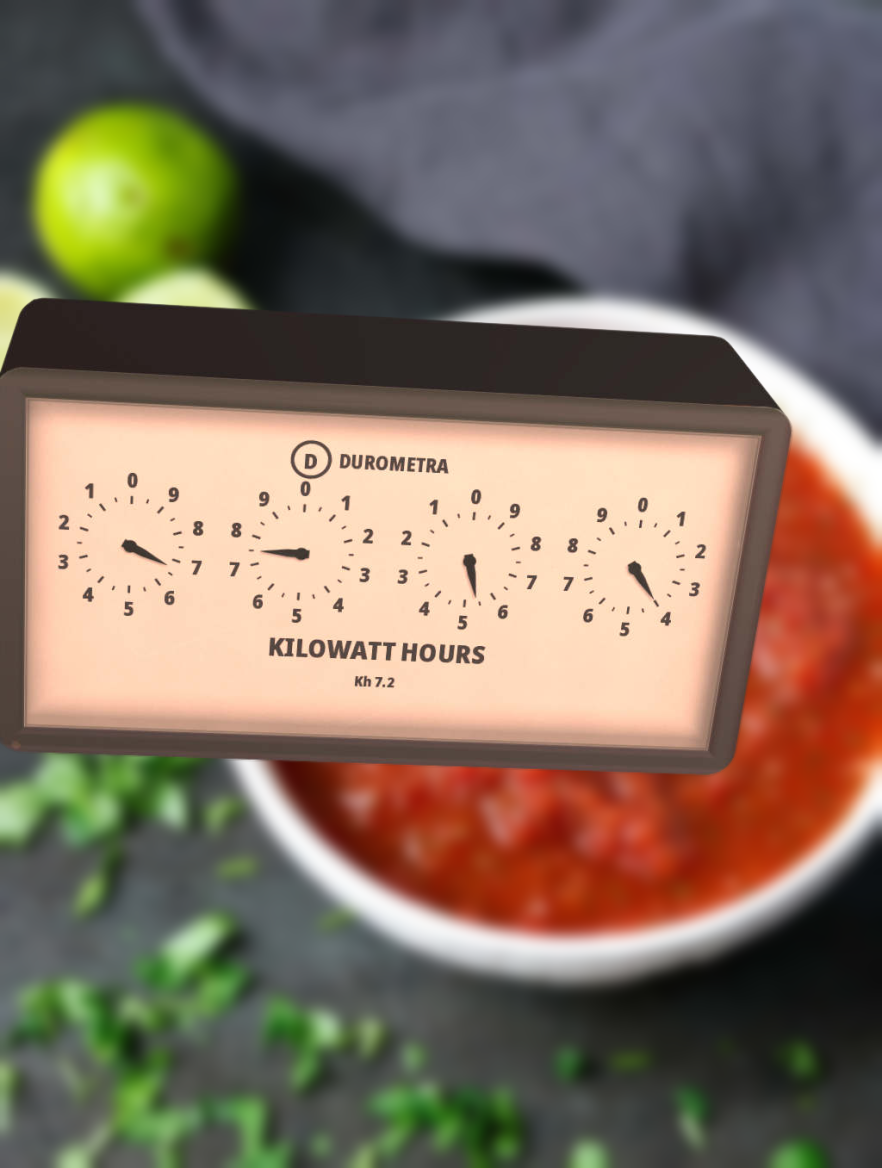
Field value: kWh 6754
